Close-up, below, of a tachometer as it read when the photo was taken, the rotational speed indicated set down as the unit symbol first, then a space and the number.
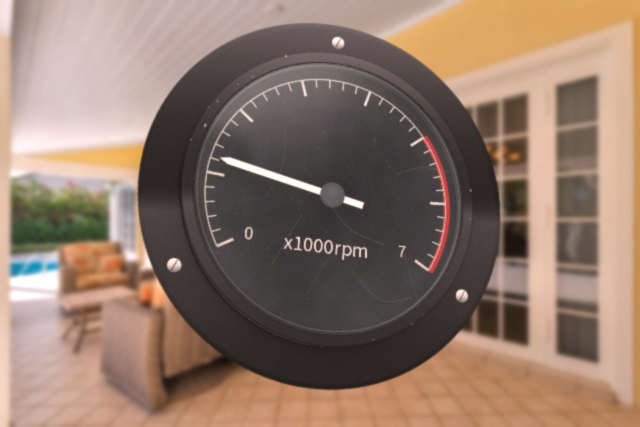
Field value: rpm 1200
